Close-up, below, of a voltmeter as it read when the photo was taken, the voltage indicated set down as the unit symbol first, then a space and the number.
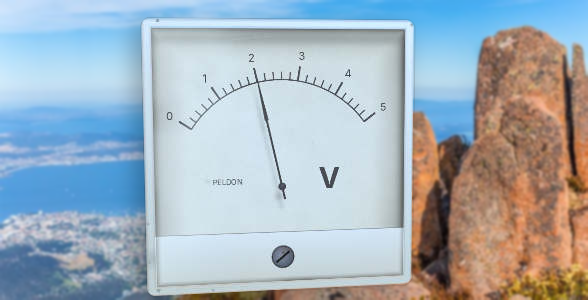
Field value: V 2
